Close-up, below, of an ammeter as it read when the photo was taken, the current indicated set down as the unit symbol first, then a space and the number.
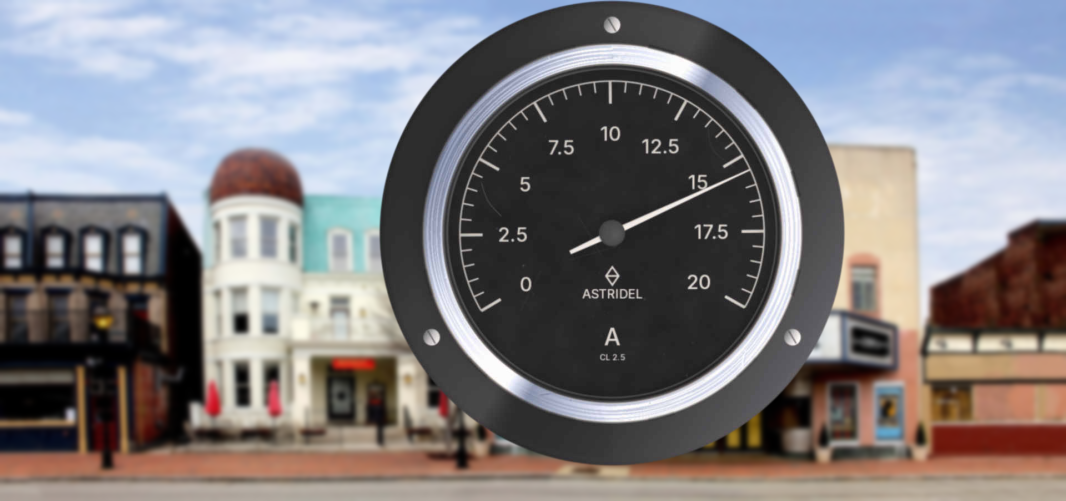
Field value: A 15.5
